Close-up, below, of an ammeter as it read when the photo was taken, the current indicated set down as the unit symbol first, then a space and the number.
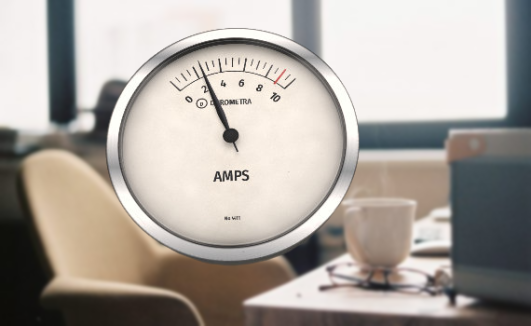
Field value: A 2.5
